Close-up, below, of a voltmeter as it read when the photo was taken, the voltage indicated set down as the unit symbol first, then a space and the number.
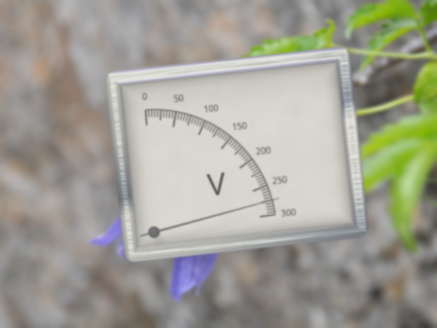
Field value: V 275
